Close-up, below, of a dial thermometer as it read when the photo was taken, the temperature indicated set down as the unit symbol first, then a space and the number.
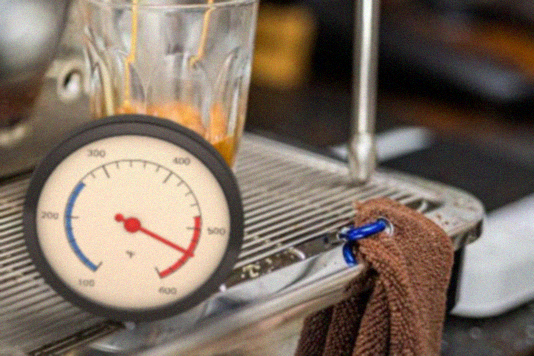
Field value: °F 540
